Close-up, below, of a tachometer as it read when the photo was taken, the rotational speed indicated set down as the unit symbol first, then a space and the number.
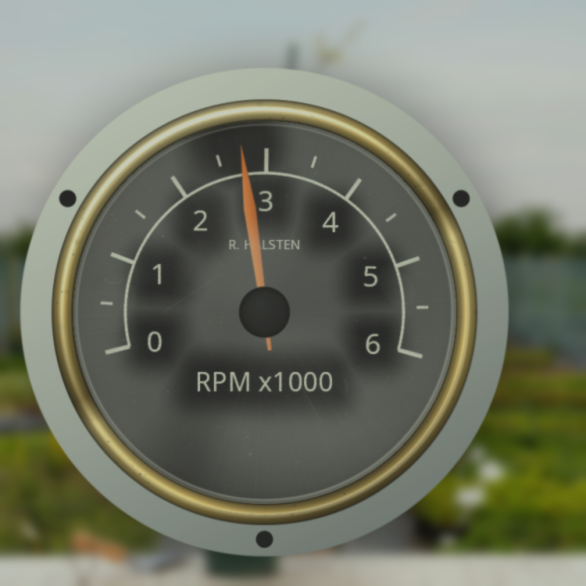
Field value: rpm 2750
